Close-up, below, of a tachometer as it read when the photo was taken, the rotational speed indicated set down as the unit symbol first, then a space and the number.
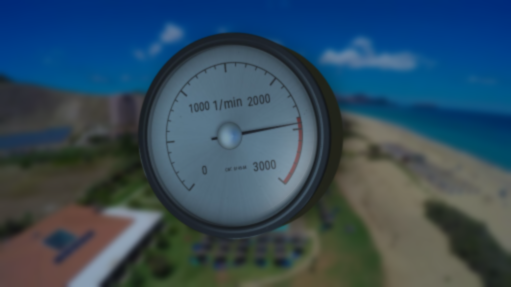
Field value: rpm 2450
